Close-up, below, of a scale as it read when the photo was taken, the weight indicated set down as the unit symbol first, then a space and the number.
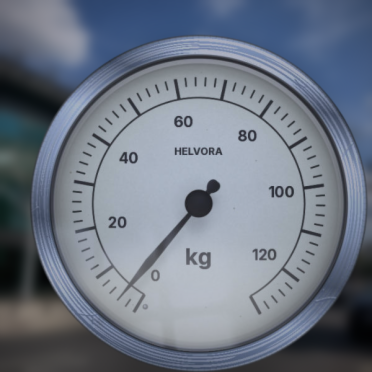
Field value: kg 4
